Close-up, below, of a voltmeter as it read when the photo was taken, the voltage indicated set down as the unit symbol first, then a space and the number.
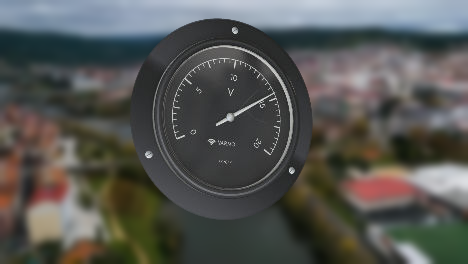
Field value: V 14.5
